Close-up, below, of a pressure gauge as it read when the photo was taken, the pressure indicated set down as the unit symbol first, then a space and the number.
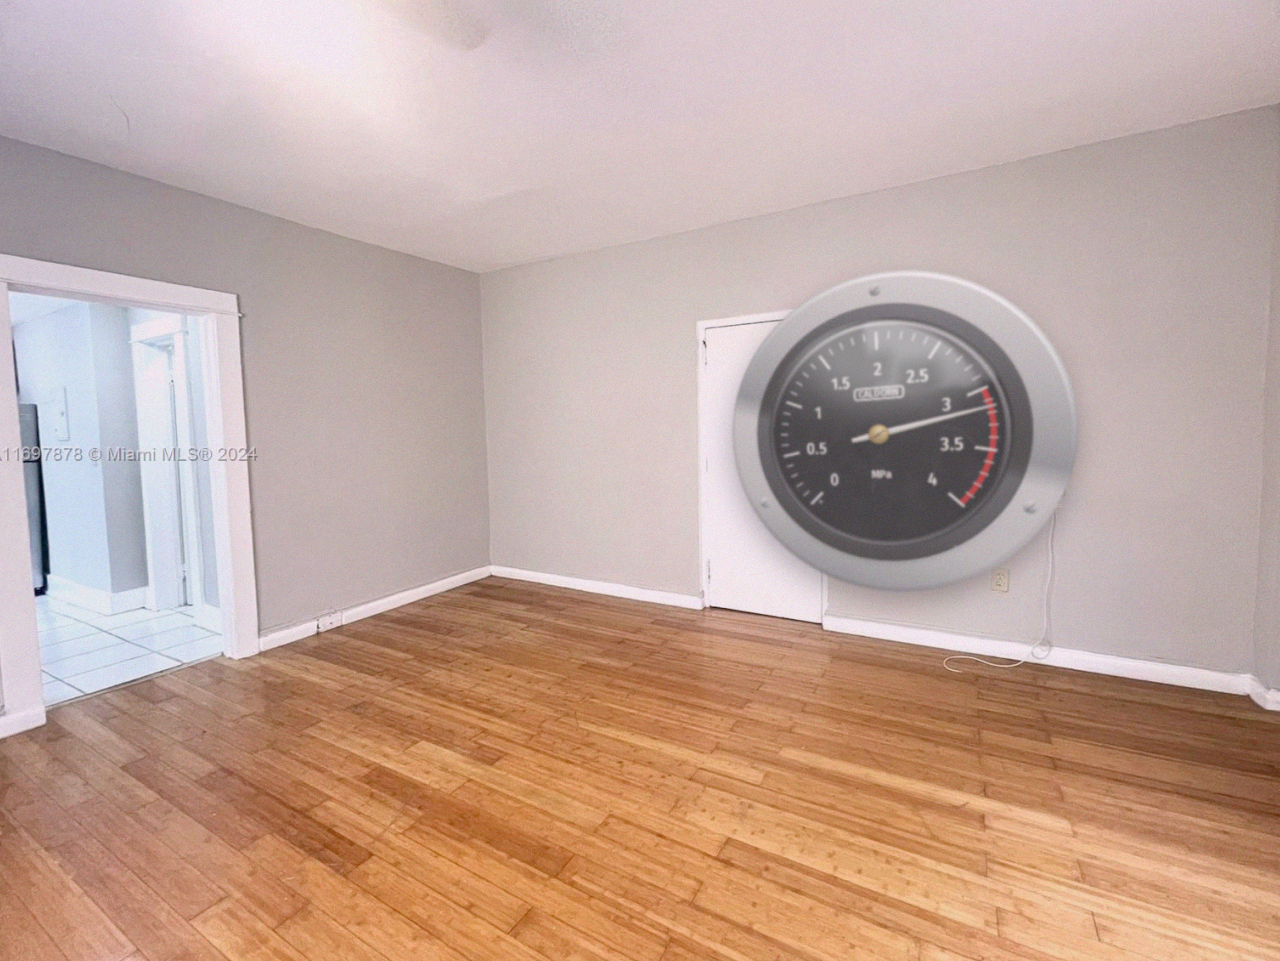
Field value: MPa 3.15
